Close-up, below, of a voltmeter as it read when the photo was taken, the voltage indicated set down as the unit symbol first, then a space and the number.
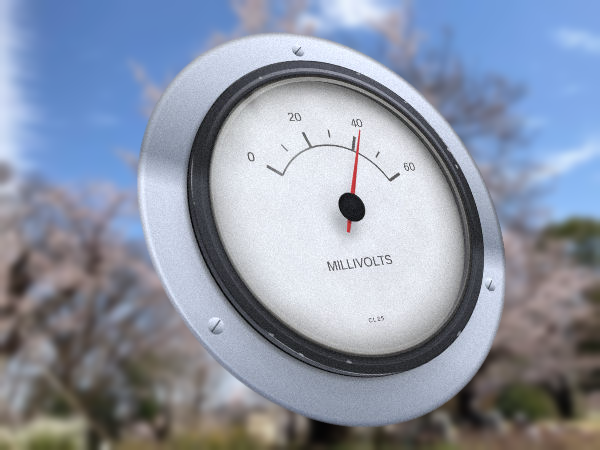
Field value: mV 40
